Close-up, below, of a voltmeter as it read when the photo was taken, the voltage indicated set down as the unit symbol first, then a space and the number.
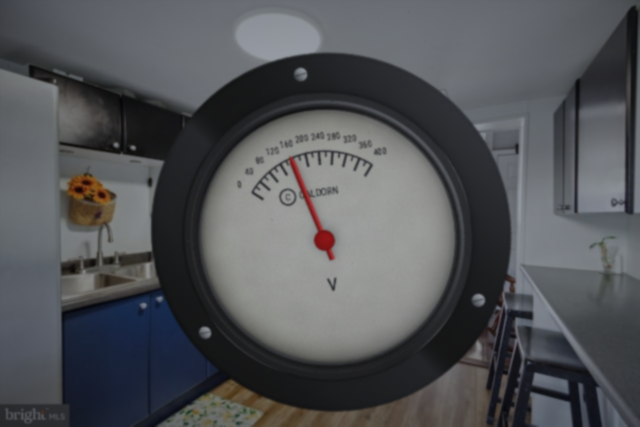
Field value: V 160
